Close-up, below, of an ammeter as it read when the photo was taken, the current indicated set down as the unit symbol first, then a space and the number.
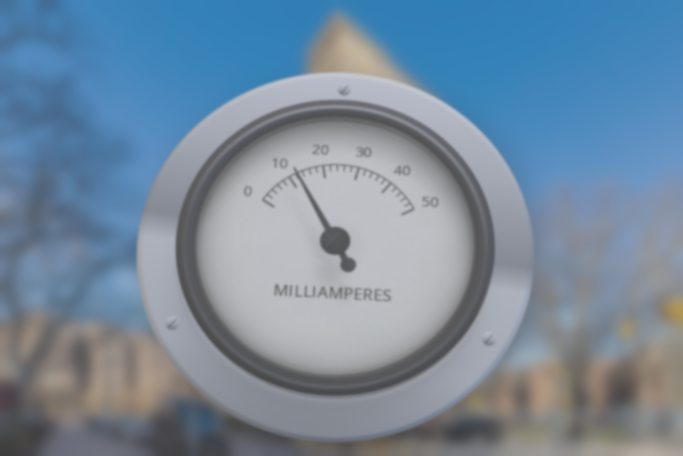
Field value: mA 12
